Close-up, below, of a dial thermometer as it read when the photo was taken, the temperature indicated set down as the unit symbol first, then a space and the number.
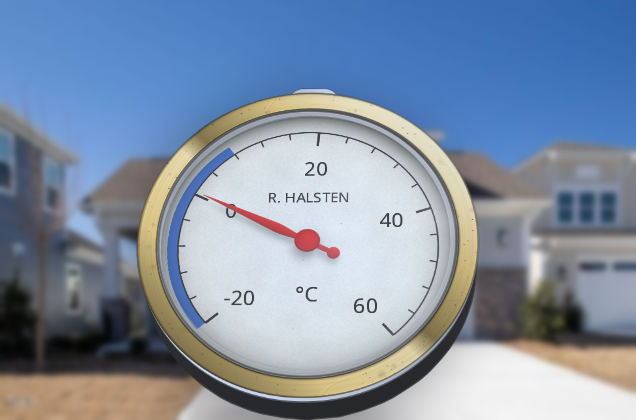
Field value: °C 0
